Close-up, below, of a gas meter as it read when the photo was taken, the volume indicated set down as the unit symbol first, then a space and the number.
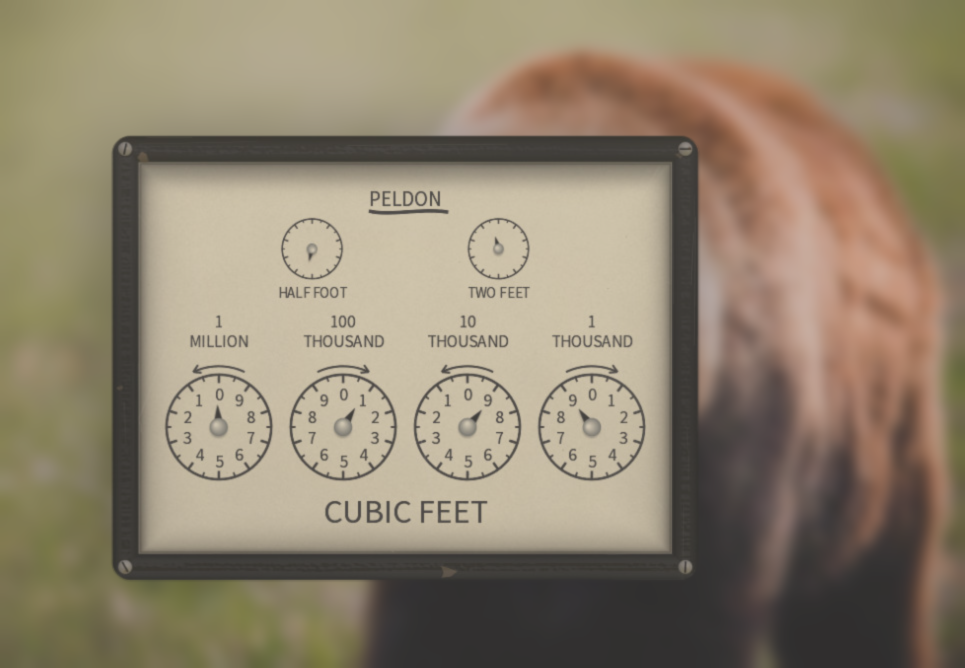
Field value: ft³ 8900
